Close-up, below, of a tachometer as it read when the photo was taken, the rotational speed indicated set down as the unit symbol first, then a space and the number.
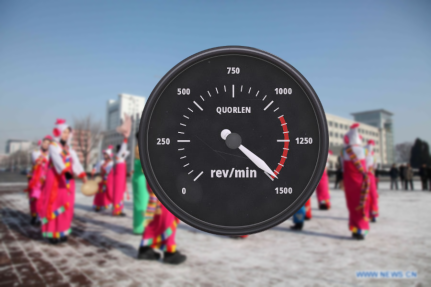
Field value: rpm 1475
